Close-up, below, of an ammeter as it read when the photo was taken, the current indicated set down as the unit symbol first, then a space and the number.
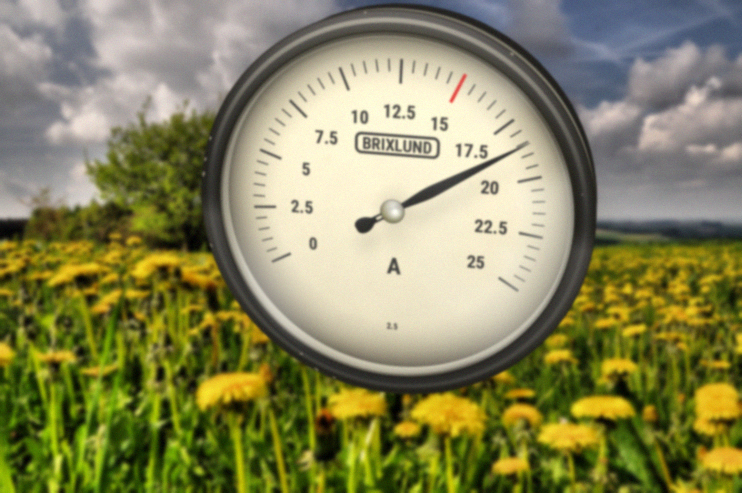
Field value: A 18.5
